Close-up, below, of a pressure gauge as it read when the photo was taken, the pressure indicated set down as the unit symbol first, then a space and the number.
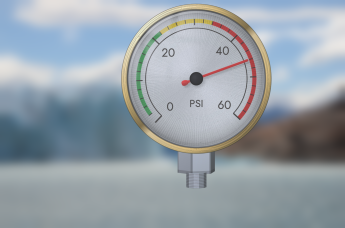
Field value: psi 46
